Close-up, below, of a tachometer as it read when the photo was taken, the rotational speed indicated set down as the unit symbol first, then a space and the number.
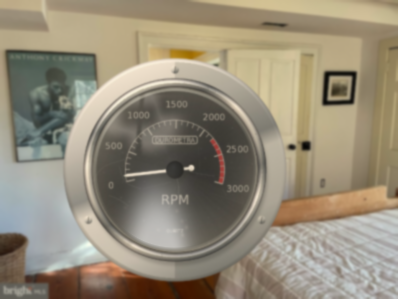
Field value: rpm 100
